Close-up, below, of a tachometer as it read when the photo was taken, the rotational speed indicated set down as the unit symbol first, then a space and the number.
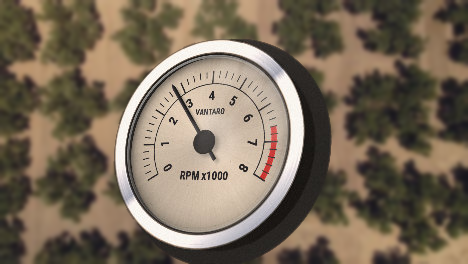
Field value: rpm 2800
